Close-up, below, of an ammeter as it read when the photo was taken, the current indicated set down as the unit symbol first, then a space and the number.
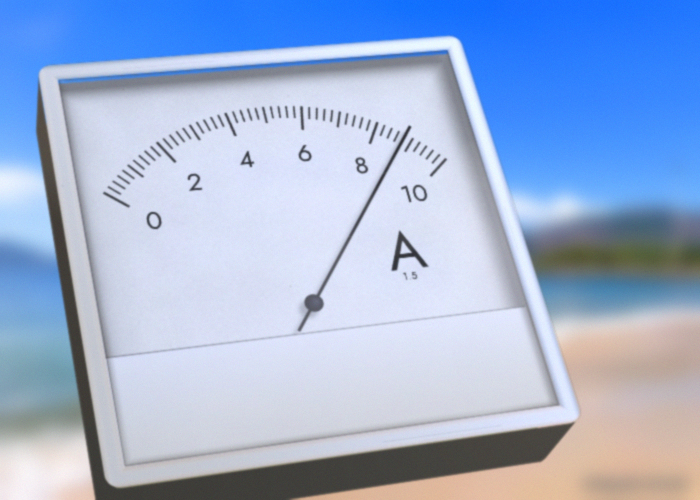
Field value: A 8.8
